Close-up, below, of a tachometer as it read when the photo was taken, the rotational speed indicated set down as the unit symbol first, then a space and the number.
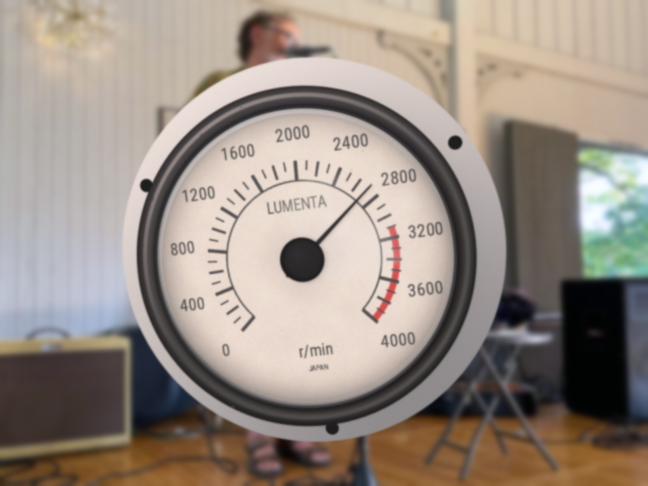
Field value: rpm 2700
